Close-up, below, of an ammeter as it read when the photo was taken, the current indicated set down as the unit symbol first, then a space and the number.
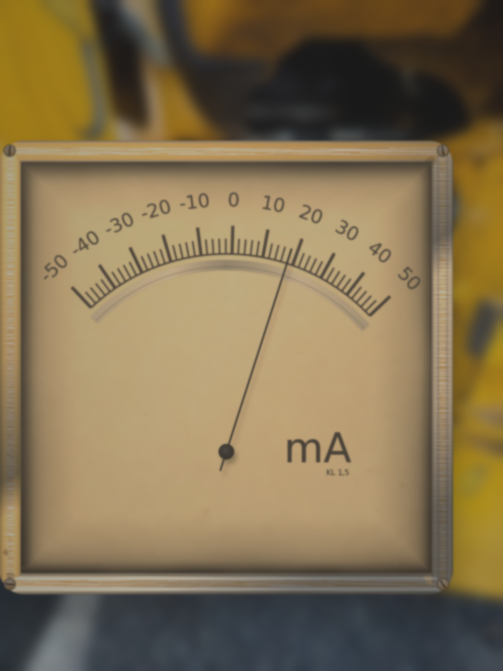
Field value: mA 18
